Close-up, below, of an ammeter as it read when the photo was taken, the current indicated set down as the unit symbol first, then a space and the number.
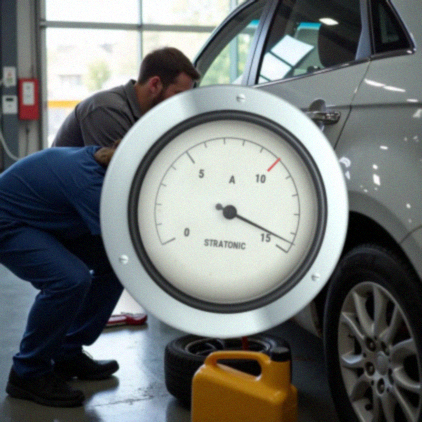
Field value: A 14.5
